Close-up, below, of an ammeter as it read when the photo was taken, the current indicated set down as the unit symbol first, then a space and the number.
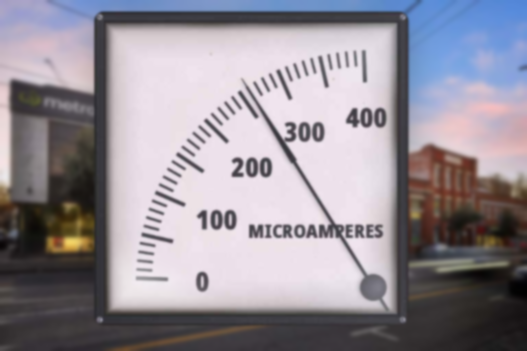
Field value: µA 260
